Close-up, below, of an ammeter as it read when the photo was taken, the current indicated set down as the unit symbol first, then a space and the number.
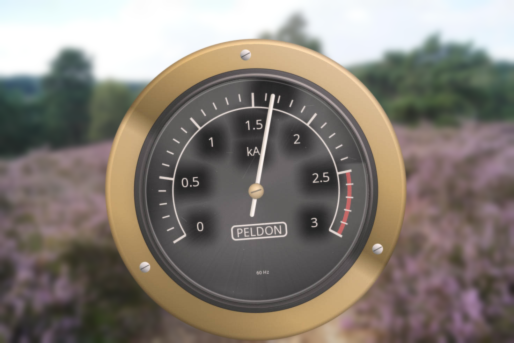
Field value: kA 1.65
